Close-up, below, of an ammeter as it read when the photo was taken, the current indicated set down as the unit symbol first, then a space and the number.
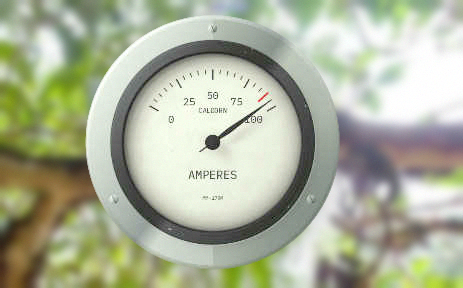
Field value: A 95
